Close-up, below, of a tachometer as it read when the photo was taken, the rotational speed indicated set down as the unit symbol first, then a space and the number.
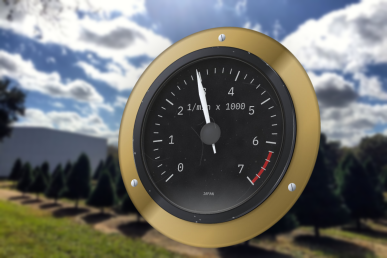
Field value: rpm 3000
